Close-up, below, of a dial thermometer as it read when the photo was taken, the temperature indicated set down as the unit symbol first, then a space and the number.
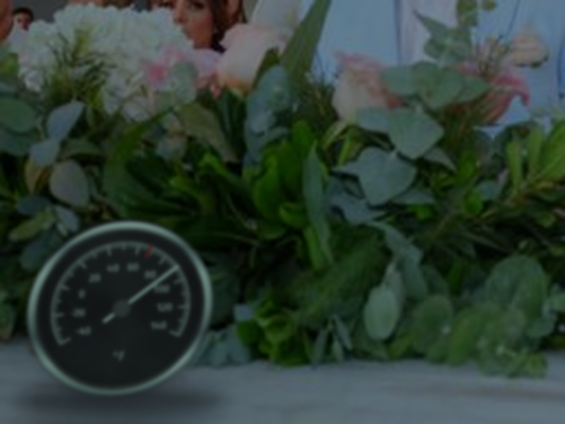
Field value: °F 90
